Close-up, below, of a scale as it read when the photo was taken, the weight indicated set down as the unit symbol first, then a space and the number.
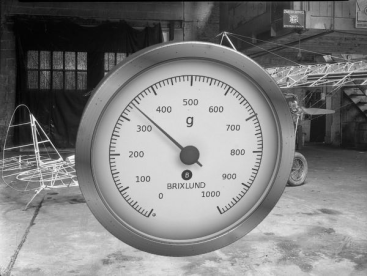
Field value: g 340
